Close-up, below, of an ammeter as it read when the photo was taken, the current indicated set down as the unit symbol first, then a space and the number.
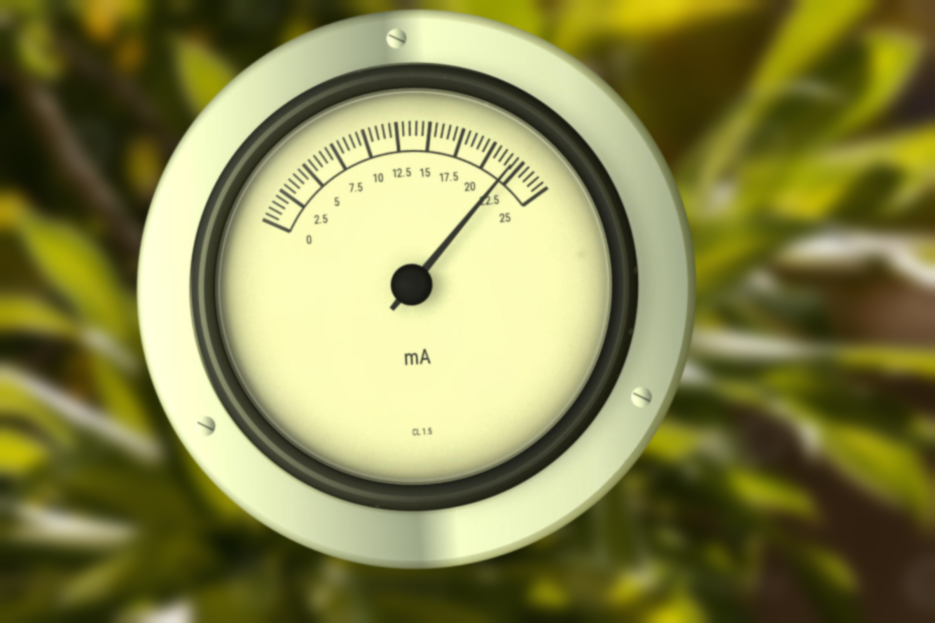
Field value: mA 22
